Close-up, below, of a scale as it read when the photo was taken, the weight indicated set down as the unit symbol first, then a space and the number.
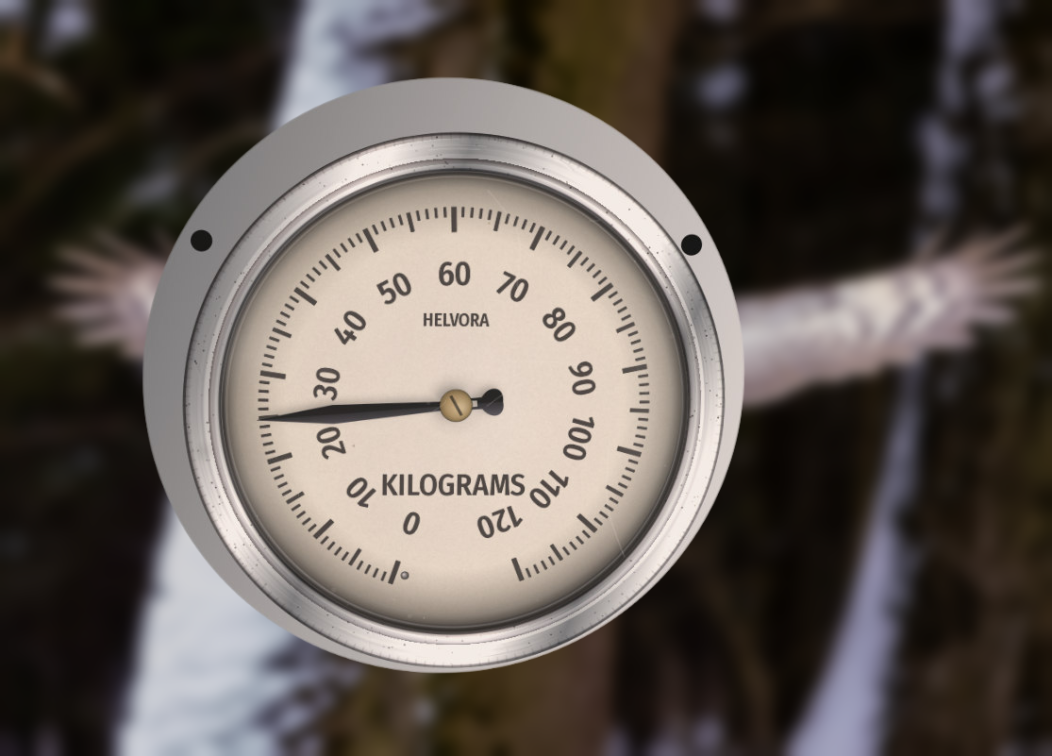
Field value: kg 25
